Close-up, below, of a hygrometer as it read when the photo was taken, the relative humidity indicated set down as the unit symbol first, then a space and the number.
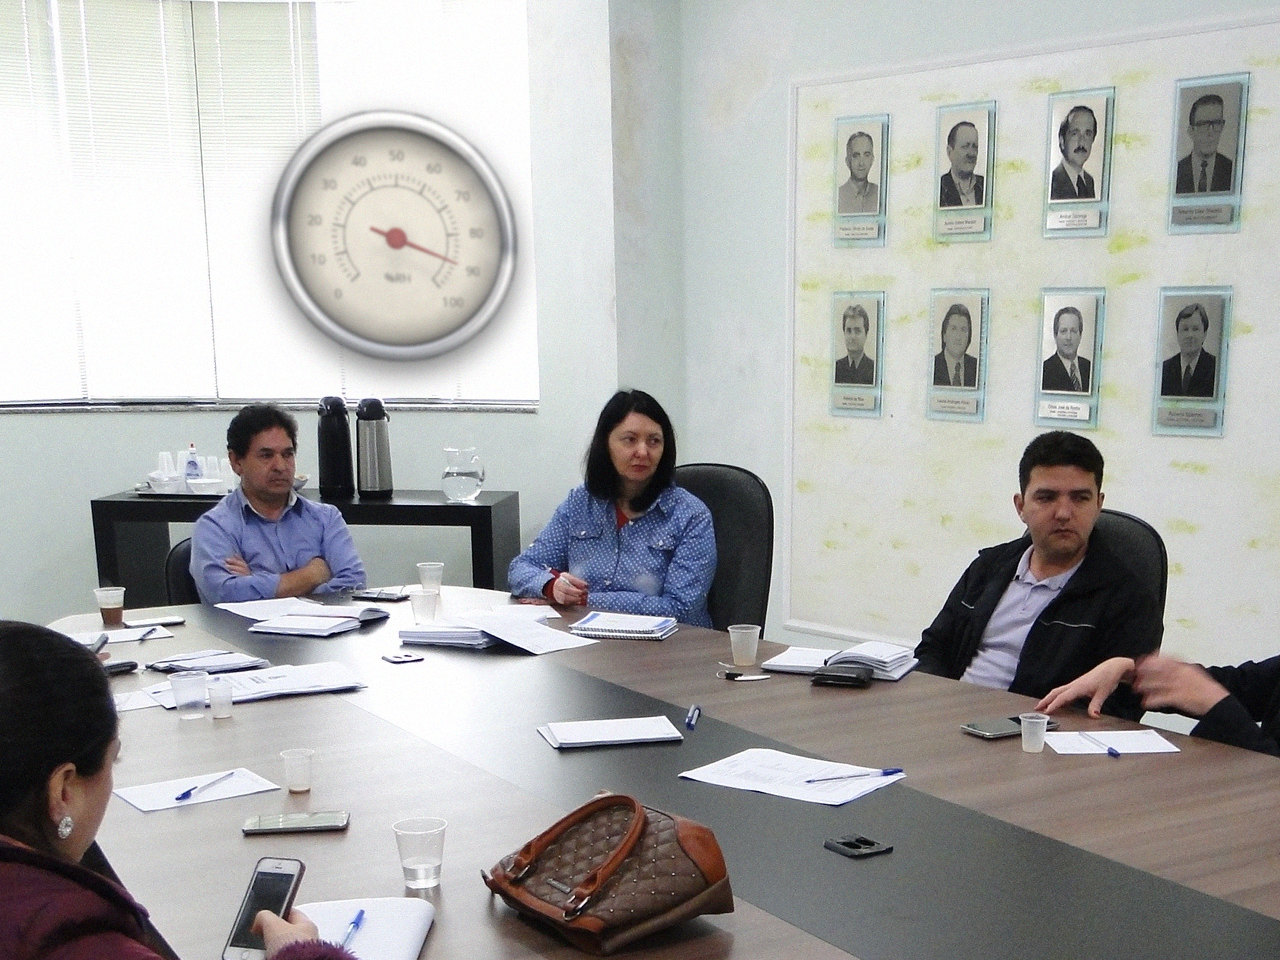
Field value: % 90
